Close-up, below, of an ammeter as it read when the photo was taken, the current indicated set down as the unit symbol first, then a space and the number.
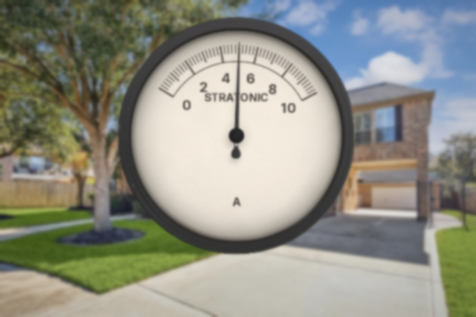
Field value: A 5
